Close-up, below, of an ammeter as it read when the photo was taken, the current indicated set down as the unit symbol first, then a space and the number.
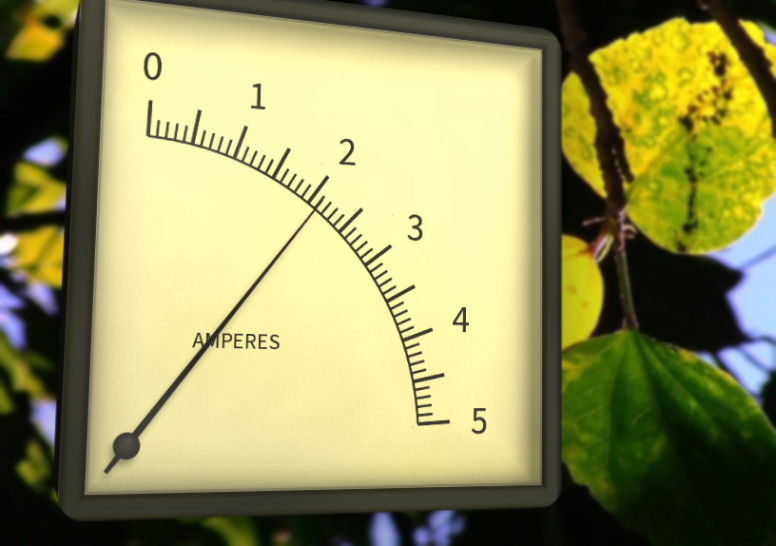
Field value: A 2.1
